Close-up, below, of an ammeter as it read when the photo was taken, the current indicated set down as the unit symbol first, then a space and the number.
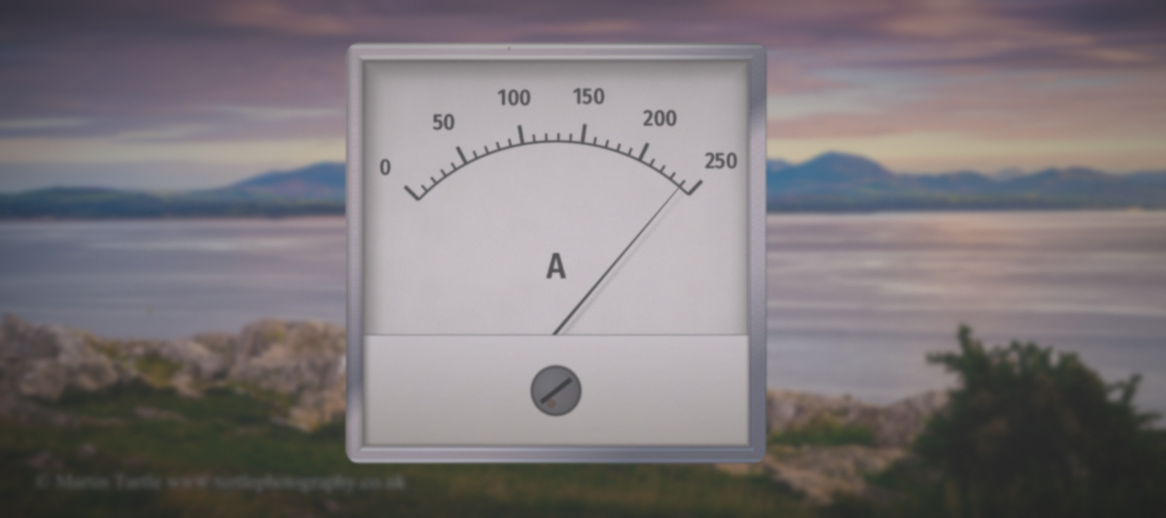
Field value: A 240
